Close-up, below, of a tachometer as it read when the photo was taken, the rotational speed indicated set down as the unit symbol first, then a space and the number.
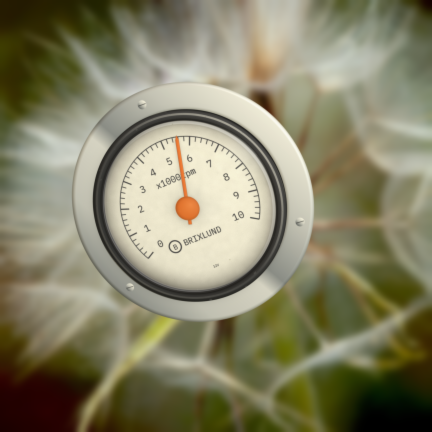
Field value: rpm 5600
